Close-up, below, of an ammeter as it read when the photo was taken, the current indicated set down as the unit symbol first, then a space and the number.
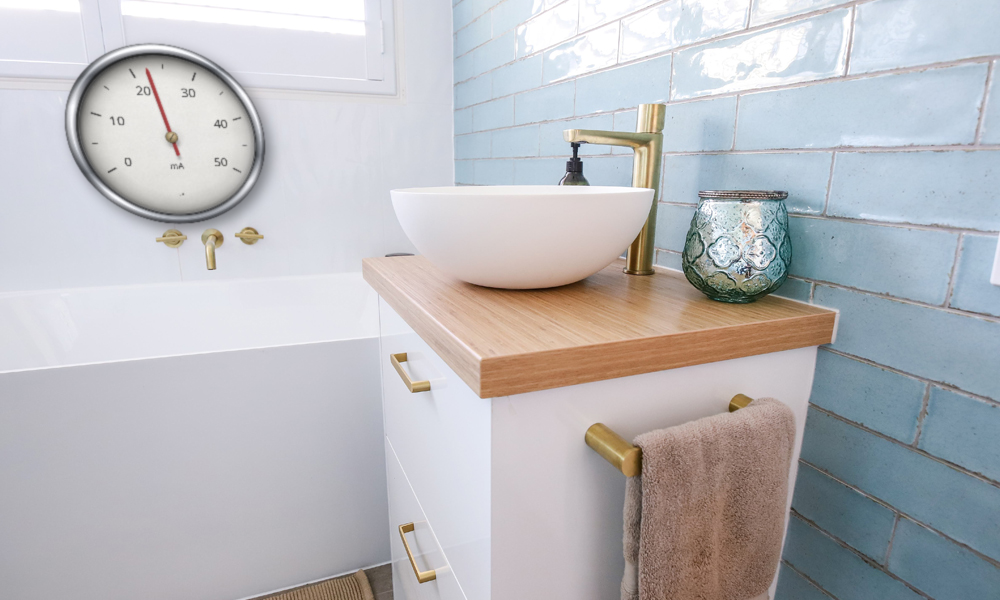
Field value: mA 22.5
